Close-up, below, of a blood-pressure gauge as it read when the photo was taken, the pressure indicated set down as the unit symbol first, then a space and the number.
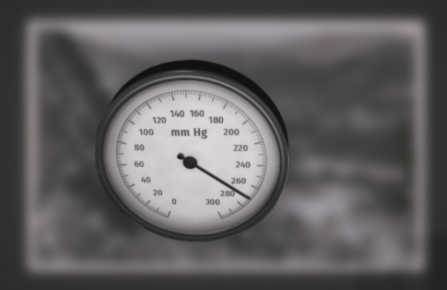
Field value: mmHg 270
